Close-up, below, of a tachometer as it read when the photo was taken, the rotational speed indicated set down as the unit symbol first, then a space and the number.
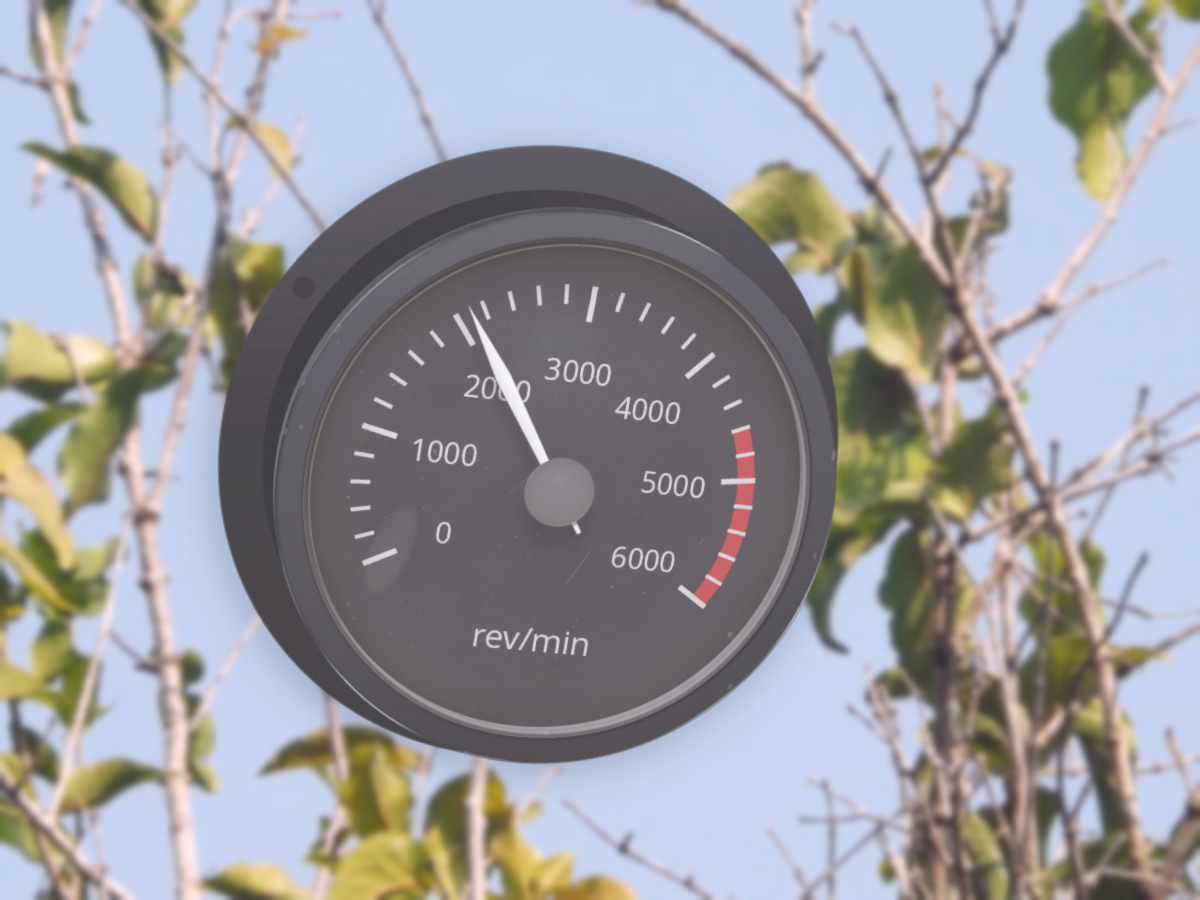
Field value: rpm 2100
